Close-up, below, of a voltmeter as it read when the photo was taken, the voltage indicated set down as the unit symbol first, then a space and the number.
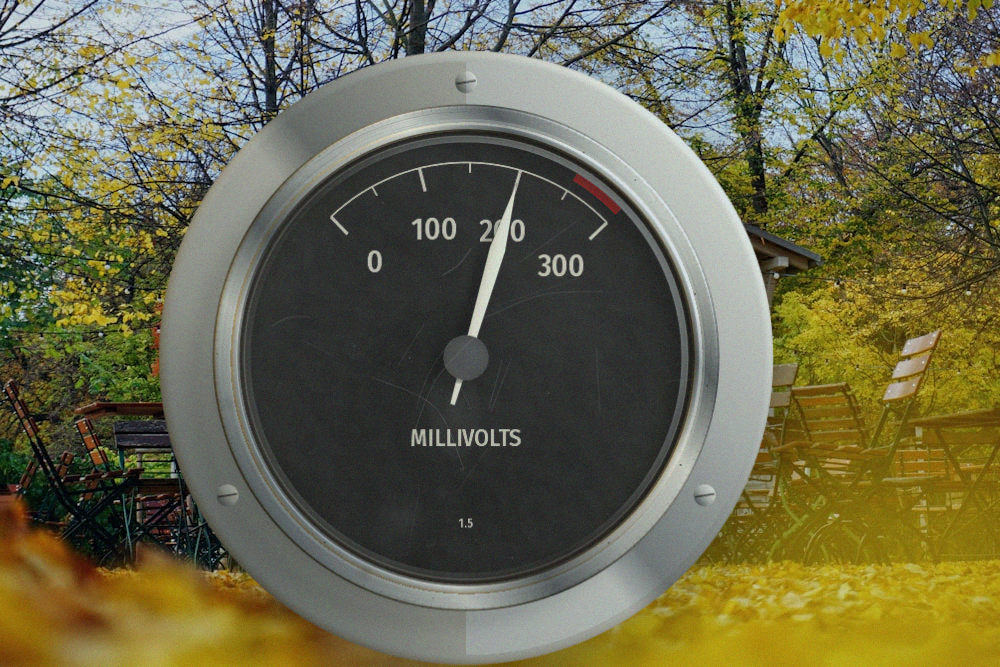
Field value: mV 200
